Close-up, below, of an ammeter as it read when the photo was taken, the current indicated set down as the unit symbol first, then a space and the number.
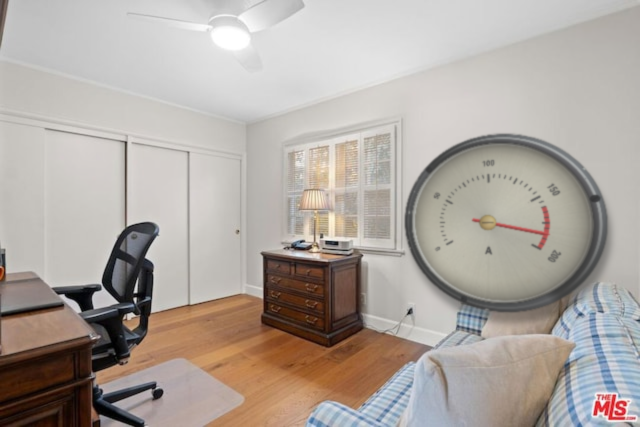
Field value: A 185
